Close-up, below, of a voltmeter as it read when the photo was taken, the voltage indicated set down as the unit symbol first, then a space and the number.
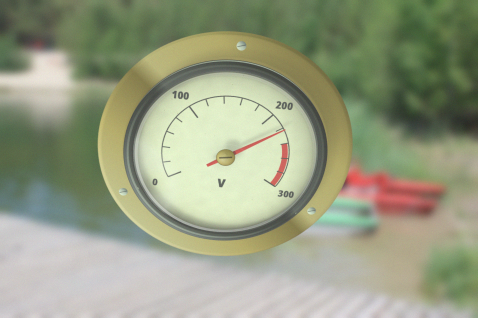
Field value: V 220
